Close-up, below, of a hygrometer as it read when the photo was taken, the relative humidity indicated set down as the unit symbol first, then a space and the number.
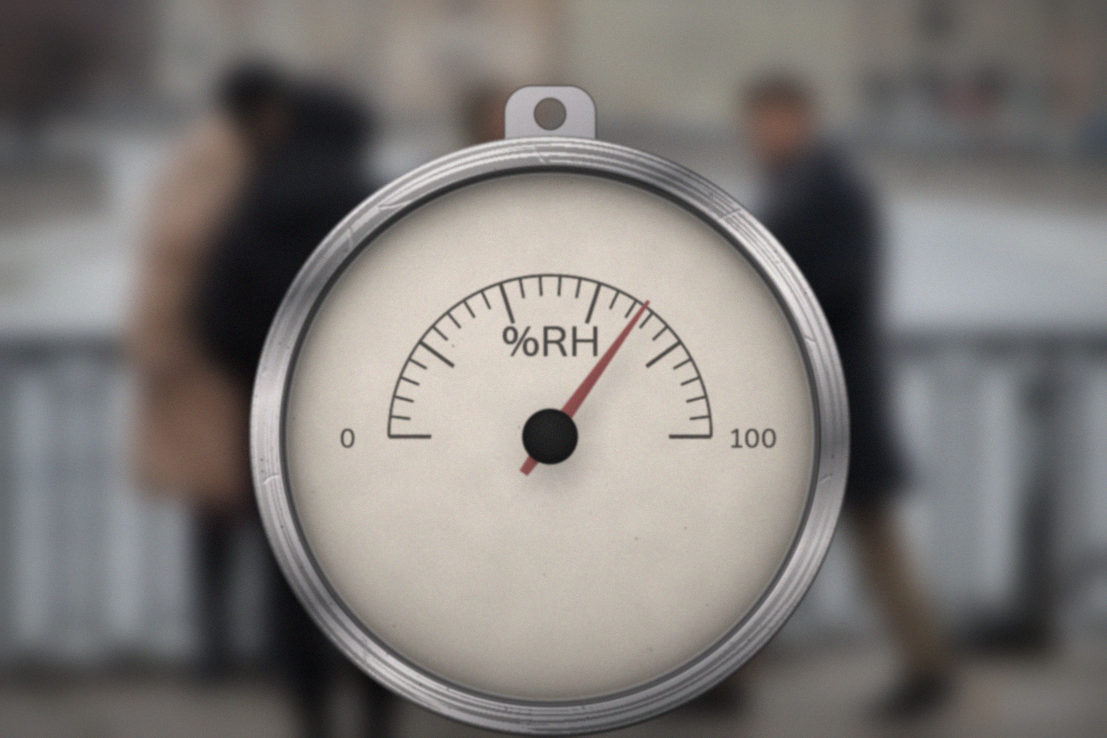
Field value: % 70
